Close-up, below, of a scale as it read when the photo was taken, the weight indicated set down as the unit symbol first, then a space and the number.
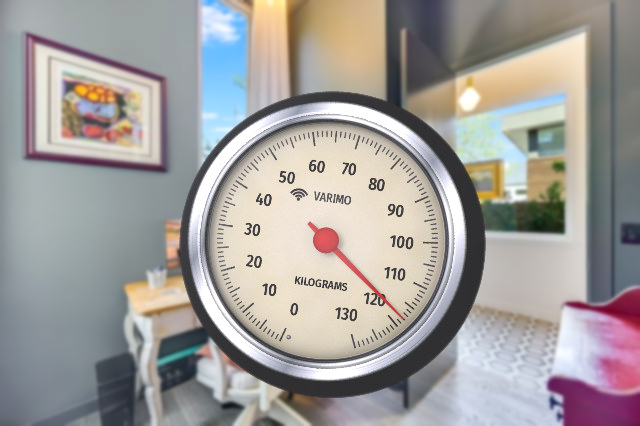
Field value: kg 118
